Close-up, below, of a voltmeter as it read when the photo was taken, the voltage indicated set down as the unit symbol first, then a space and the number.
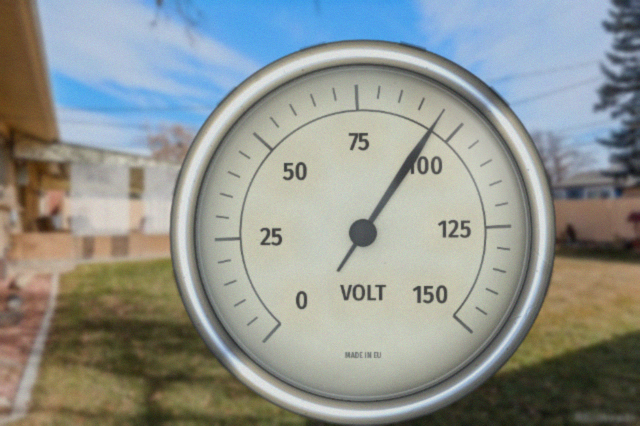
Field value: V 95
